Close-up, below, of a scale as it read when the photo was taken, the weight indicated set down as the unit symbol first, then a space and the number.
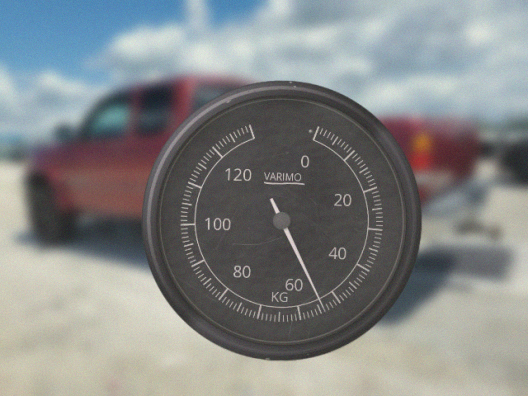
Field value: kg 54
